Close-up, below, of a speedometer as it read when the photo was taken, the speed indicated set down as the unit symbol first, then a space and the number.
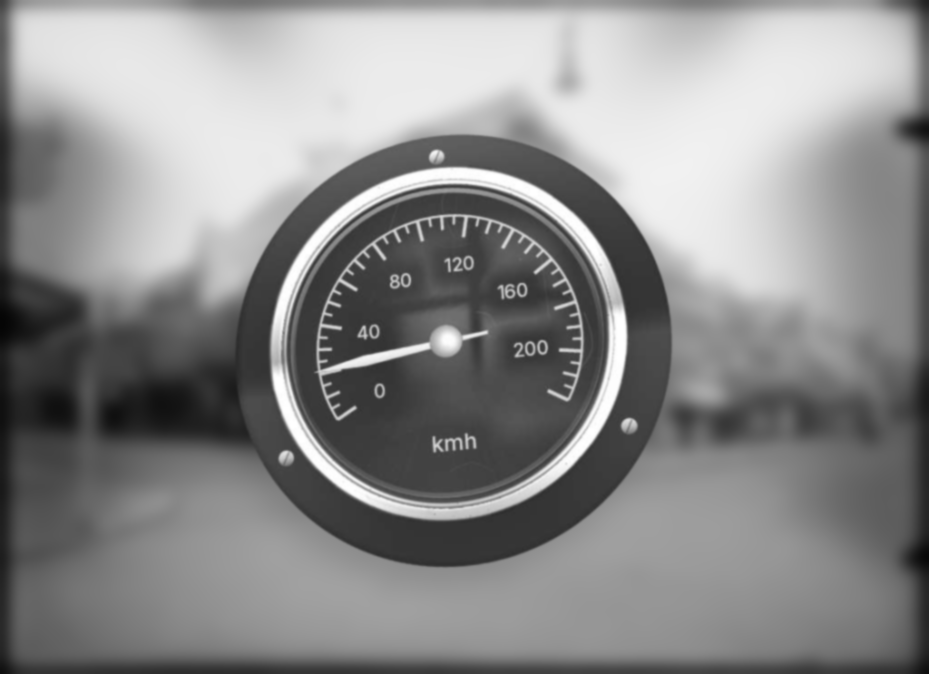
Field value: km/h 20
